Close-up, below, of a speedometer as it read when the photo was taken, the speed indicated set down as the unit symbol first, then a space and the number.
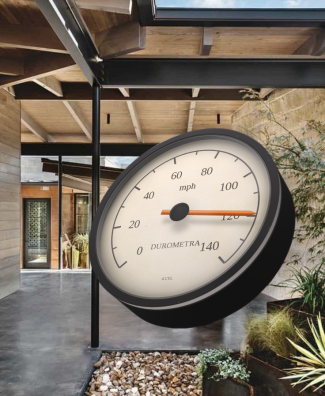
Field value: mph 120
